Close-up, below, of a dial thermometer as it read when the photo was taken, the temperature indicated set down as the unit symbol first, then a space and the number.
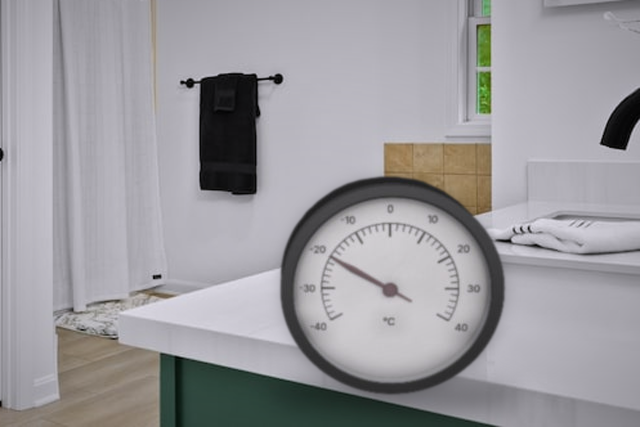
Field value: °C -20
